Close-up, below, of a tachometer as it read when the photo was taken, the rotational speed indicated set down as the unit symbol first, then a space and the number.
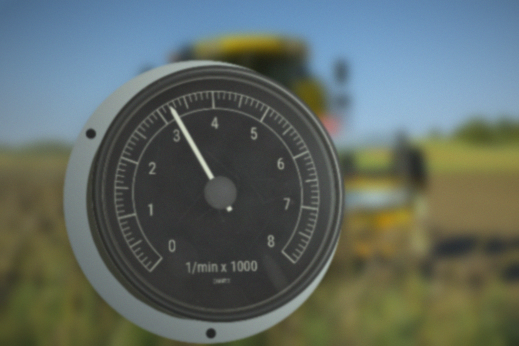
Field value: rpm 3200
